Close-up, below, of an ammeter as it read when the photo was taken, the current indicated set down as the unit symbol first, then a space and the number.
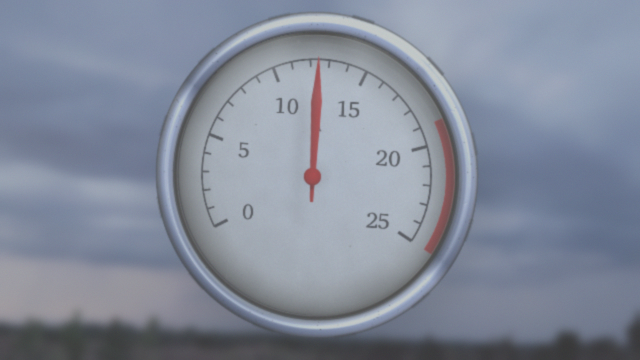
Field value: A 12.5
